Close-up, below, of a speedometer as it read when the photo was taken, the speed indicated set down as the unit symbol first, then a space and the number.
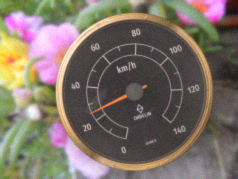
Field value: km/h 25
